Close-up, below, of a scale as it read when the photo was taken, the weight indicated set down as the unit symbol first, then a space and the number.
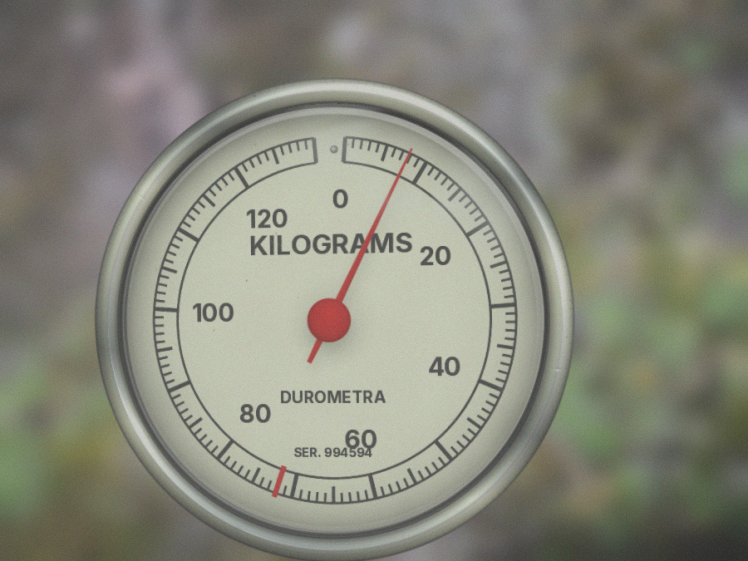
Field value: kg 8
